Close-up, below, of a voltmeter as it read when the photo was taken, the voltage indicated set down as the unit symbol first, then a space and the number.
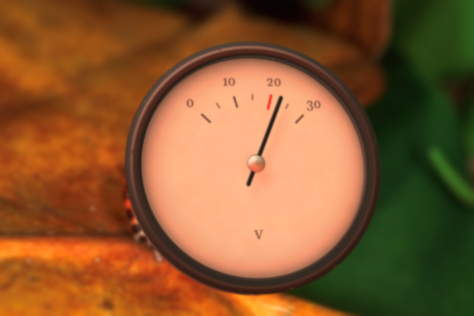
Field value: V 22.5
